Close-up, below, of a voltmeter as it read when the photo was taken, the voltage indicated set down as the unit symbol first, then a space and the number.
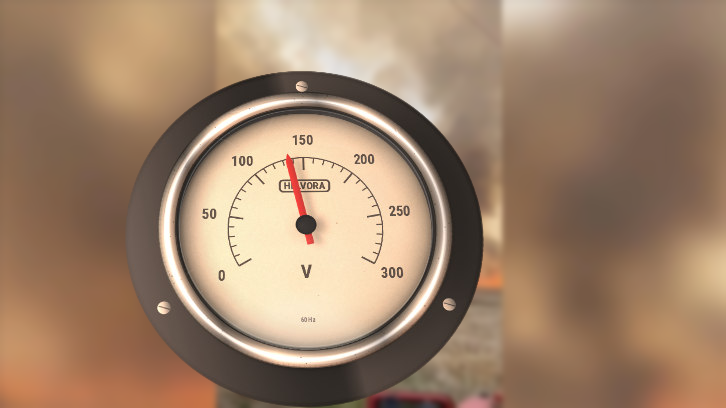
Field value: V 135
